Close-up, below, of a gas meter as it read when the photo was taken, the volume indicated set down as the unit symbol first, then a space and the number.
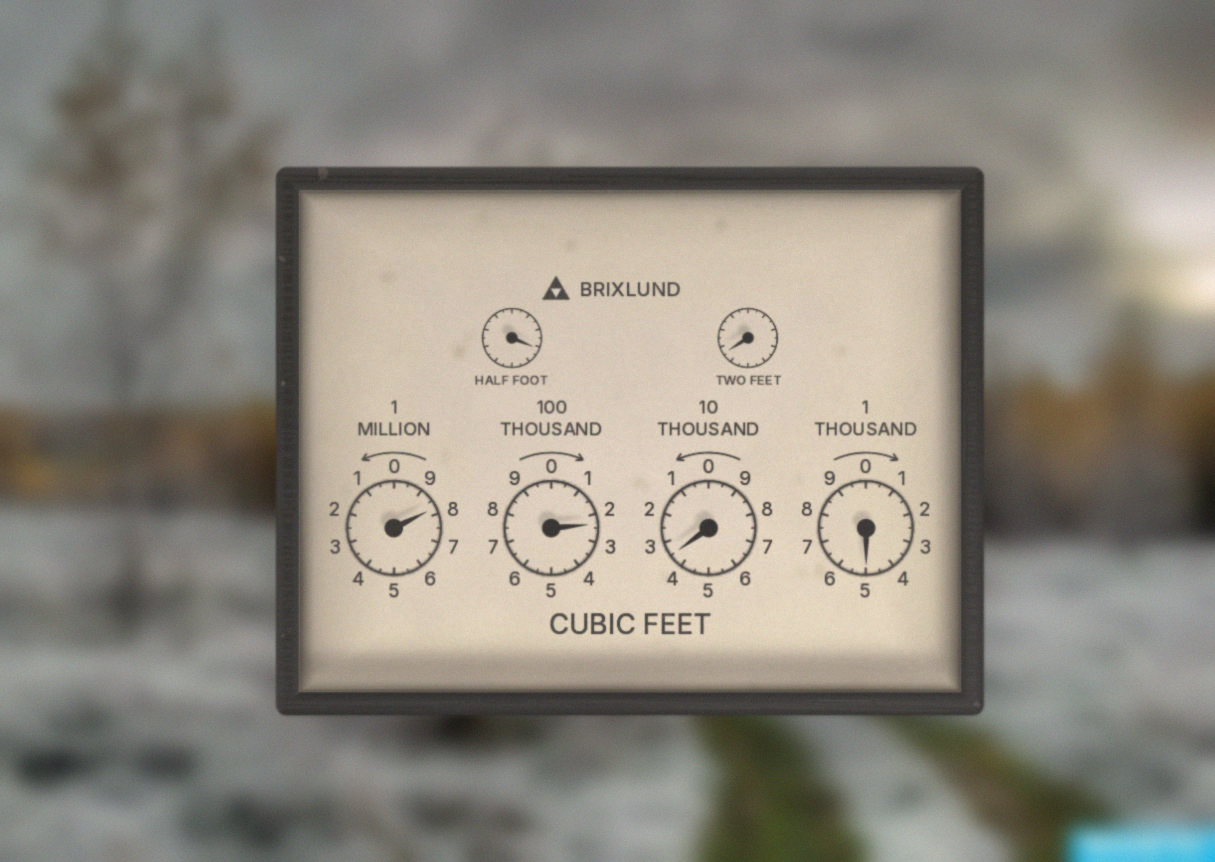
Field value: ft³ 823500
